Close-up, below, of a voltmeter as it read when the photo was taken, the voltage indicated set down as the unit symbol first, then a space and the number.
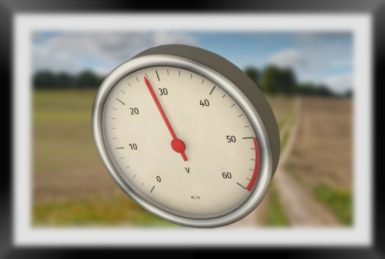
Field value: V 28
